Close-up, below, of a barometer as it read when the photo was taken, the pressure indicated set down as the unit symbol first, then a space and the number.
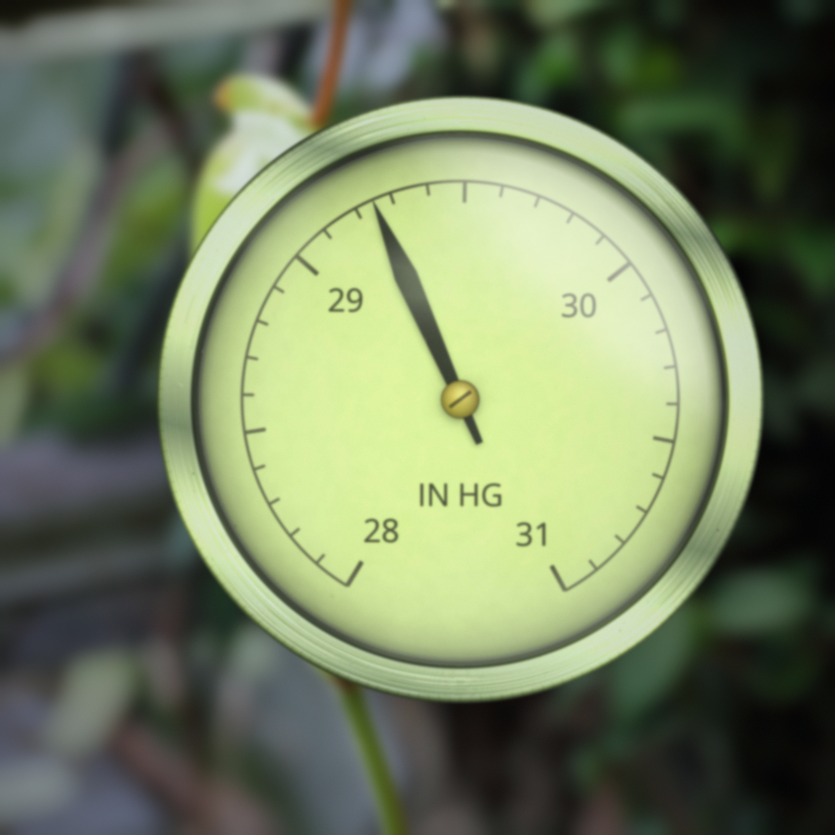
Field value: inHg 29.25
